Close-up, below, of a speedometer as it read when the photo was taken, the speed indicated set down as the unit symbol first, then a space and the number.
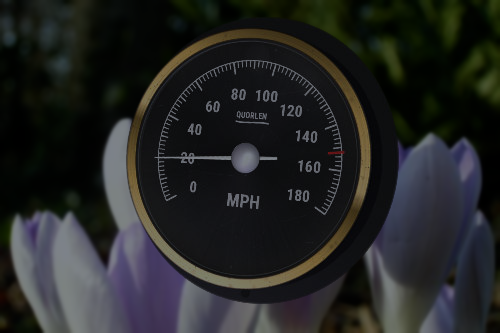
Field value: mph 20
